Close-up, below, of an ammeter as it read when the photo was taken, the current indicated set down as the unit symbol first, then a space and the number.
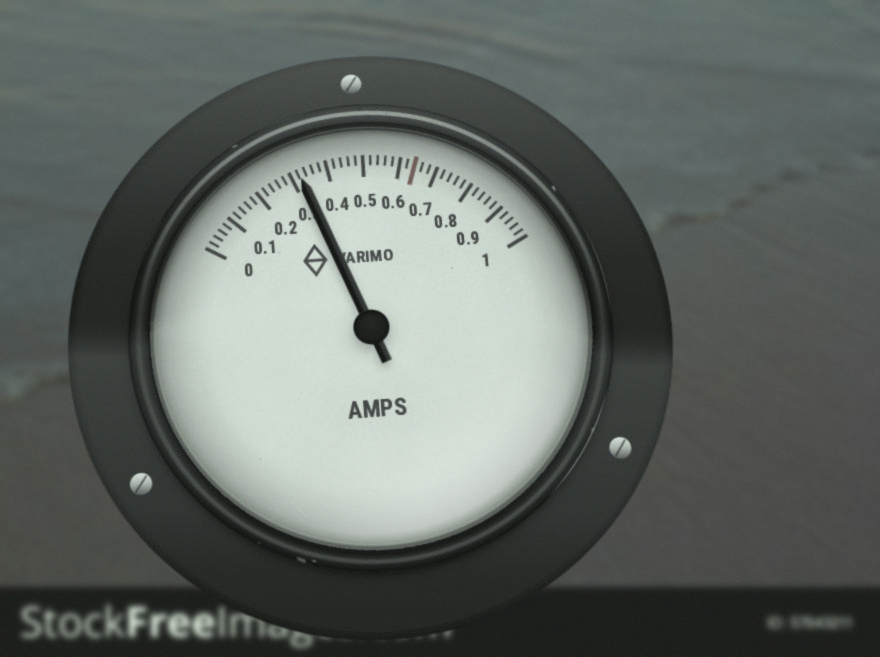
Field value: A 0.32
